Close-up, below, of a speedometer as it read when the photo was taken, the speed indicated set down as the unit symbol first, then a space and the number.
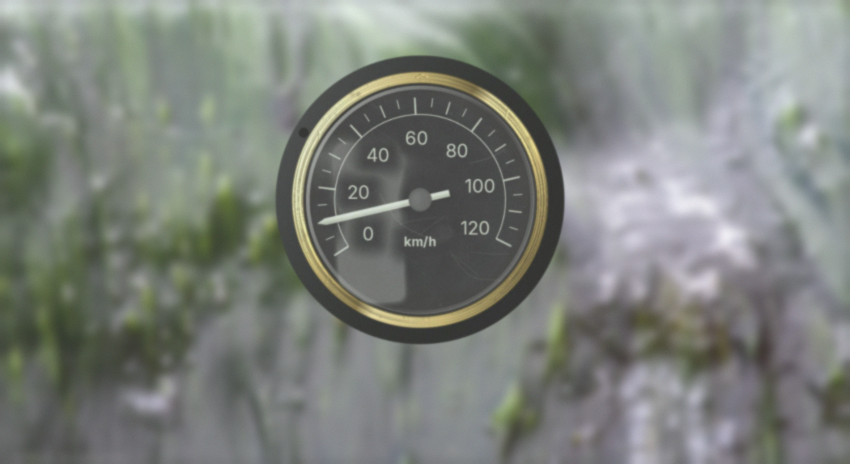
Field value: km/h 10
